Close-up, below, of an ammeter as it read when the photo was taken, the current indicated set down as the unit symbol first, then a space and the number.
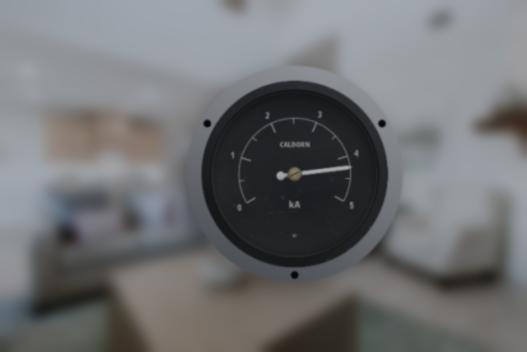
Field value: kA 4.25
